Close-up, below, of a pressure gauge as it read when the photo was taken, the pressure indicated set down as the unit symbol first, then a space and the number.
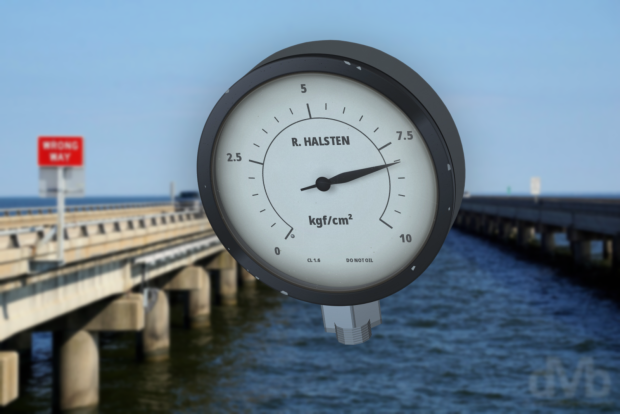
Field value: kg/cm² 8
